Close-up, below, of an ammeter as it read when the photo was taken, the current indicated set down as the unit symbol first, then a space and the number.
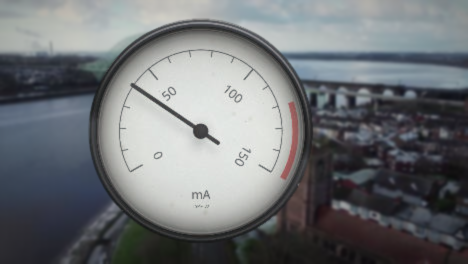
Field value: mA 40
